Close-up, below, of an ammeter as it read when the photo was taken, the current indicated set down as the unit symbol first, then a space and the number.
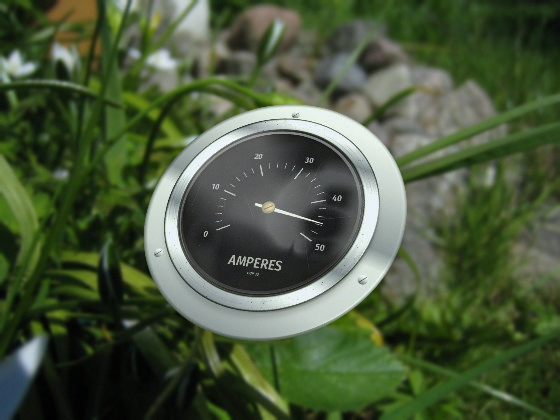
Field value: A 46
